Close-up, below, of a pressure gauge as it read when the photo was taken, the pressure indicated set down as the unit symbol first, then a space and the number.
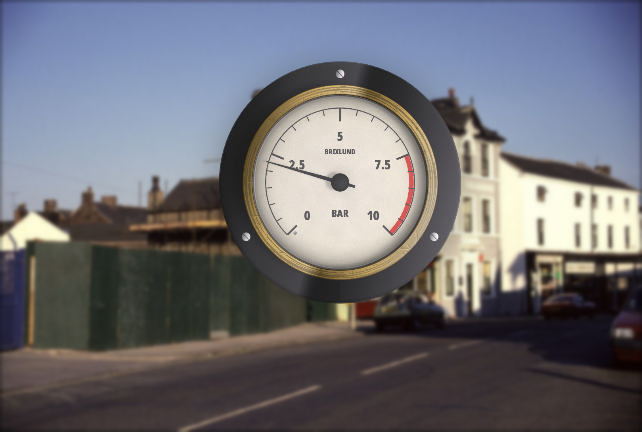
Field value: bar 2.25
